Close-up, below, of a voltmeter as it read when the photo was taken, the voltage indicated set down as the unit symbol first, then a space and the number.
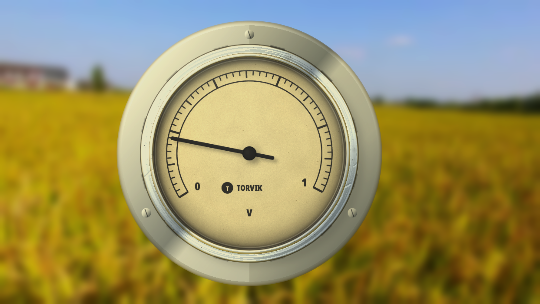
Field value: V 0.18
